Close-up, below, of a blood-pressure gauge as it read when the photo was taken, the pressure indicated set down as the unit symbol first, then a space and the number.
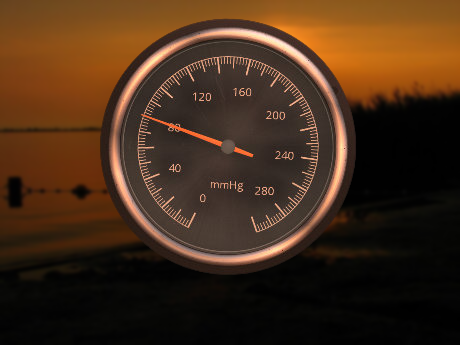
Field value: mmHg 80
